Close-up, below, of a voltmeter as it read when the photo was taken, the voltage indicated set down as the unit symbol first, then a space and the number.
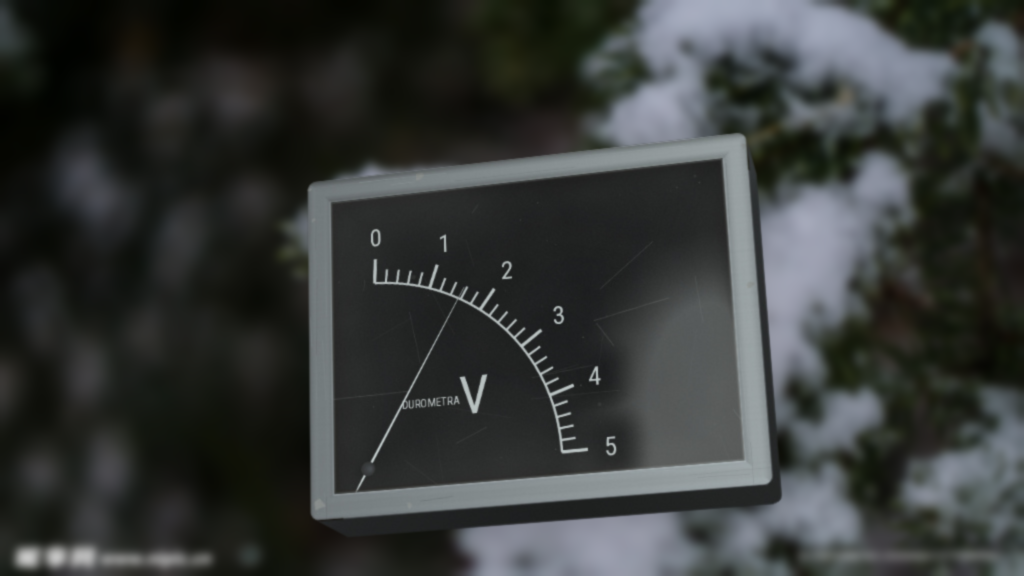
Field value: V 1.6
